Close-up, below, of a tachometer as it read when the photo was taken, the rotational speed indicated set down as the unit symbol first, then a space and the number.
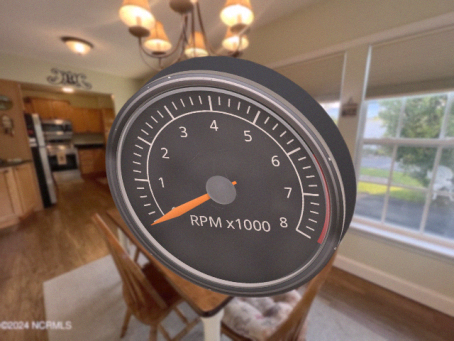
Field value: rpm 0
